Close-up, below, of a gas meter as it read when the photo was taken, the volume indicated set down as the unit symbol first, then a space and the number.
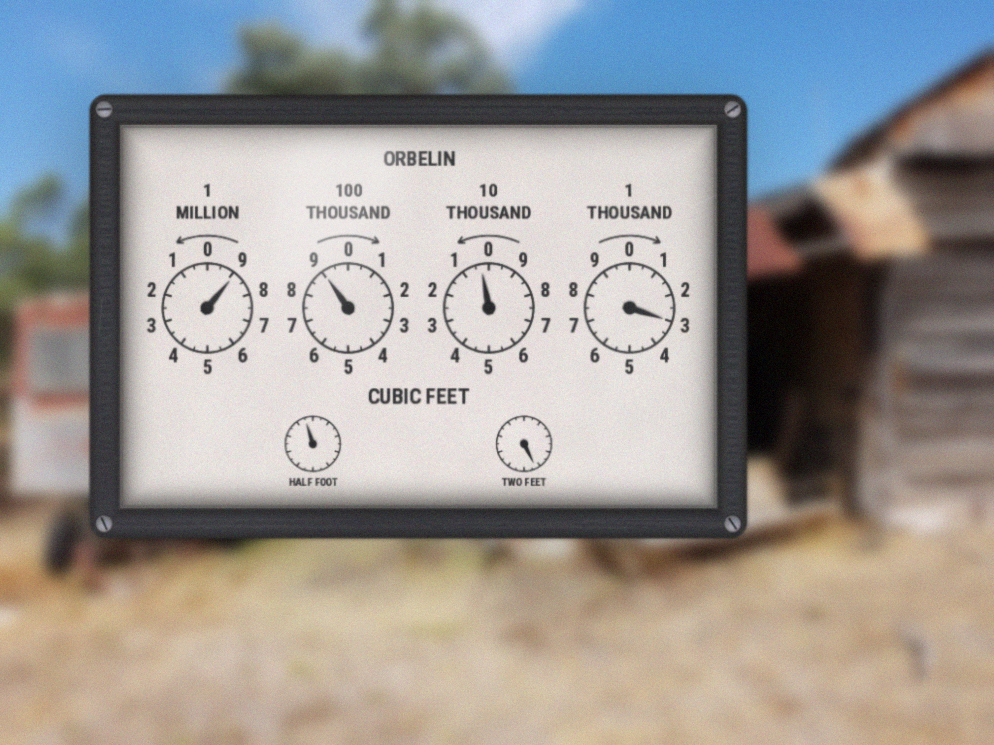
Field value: ft³ 890300
